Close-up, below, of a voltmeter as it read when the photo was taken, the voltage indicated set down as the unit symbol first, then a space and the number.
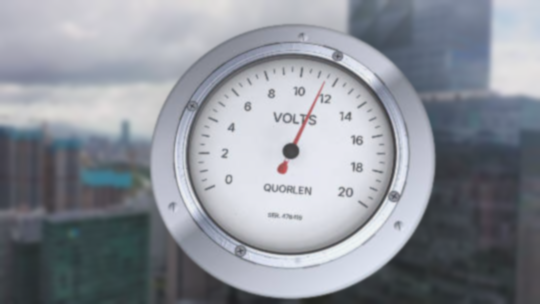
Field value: V 11.5
